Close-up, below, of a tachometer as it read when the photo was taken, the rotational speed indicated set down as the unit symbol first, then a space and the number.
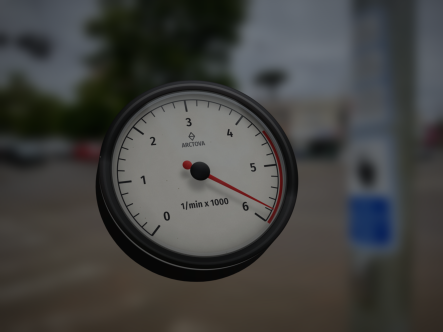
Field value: rpm 5800
